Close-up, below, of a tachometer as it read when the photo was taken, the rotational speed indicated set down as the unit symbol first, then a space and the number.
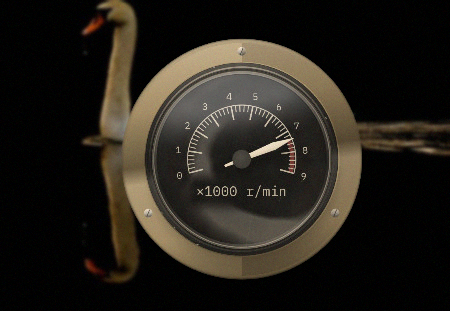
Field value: rpm 7400
